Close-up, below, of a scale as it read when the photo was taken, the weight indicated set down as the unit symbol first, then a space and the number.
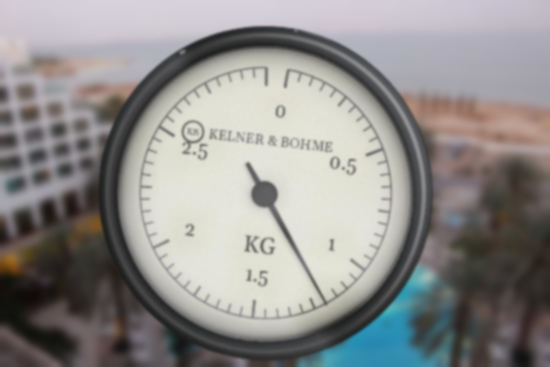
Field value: kg 1.2
